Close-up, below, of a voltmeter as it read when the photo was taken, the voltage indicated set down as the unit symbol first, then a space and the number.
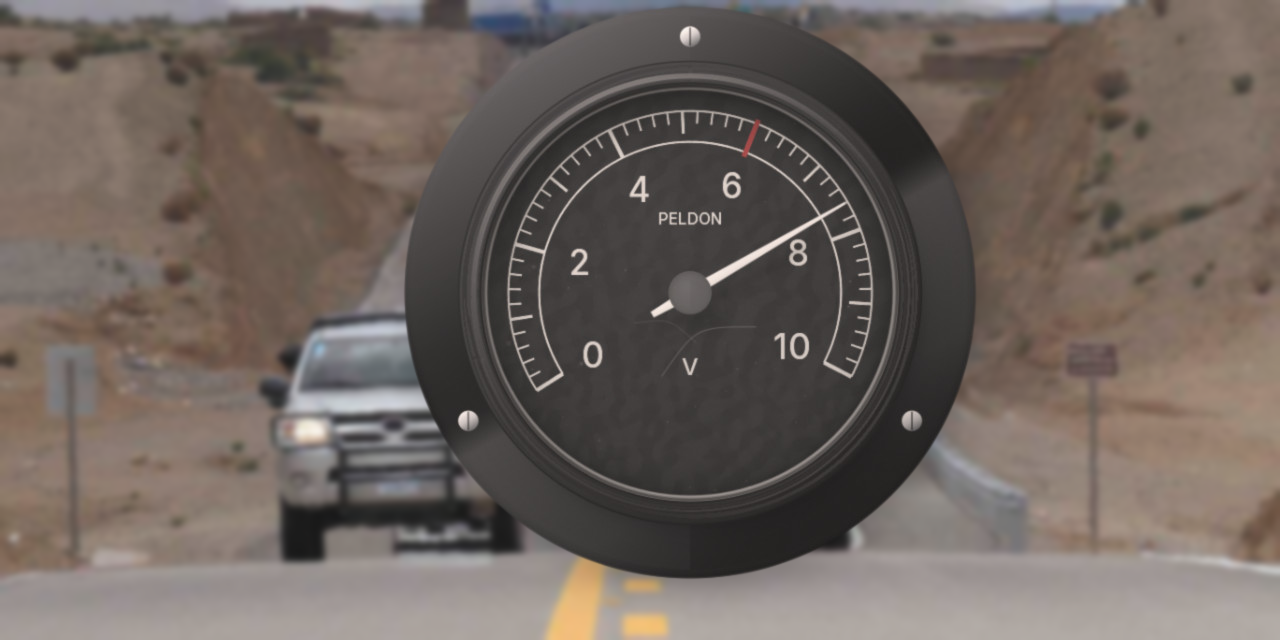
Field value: V 7.6
